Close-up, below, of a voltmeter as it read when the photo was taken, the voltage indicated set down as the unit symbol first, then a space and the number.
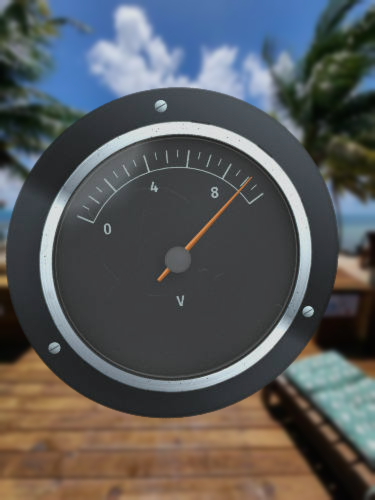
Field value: V 9
